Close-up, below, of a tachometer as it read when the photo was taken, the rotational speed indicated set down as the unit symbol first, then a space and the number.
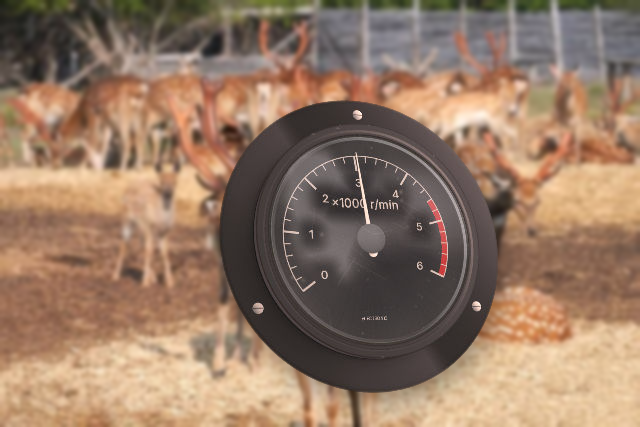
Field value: rpm 3000
